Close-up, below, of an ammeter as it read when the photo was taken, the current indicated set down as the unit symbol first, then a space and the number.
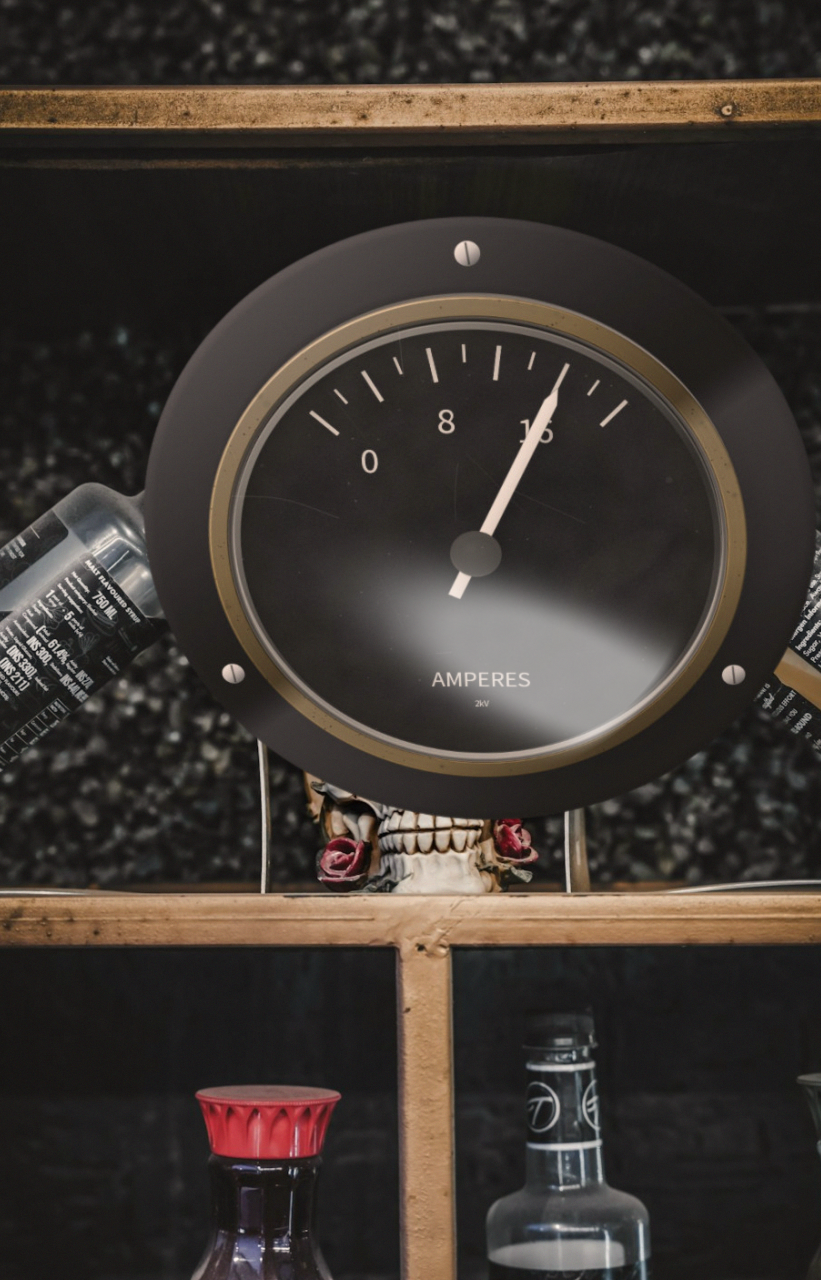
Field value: A 16
